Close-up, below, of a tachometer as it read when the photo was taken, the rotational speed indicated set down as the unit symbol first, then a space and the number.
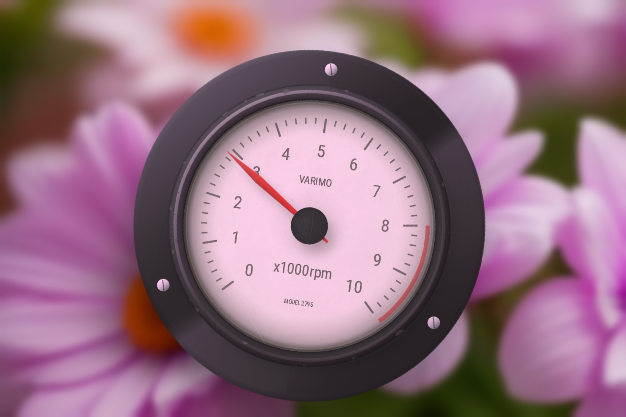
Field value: rpm 2900
